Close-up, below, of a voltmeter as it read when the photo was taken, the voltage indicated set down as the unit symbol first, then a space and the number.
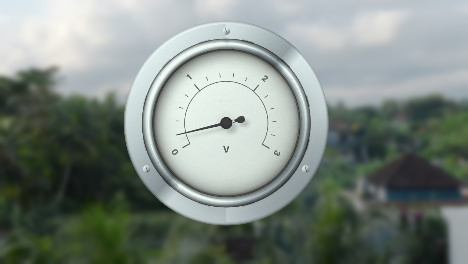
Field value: V 0.2
